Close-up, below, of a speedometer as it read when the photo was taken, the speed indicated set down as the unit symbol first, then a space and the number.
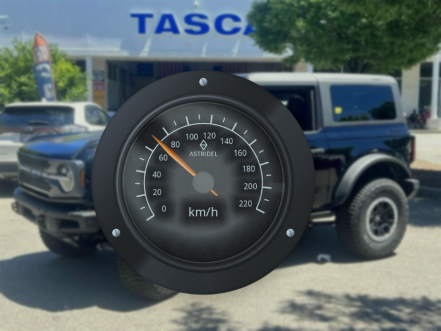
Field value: km/h 70
